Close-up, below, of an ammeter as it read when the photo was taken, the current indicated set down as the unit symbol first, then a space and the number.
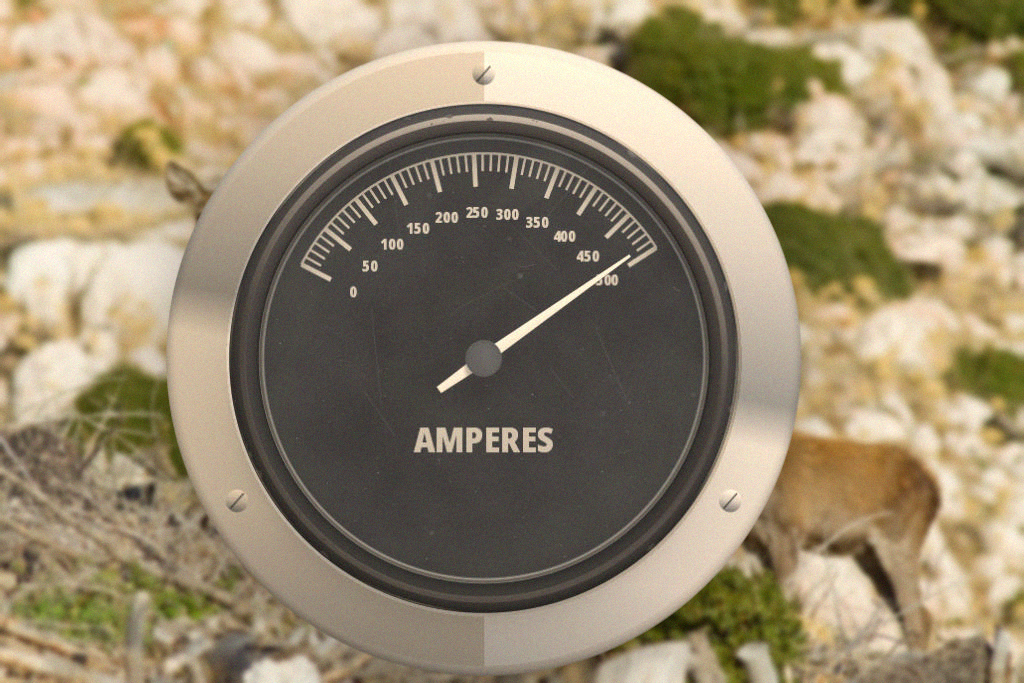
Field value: A 490
